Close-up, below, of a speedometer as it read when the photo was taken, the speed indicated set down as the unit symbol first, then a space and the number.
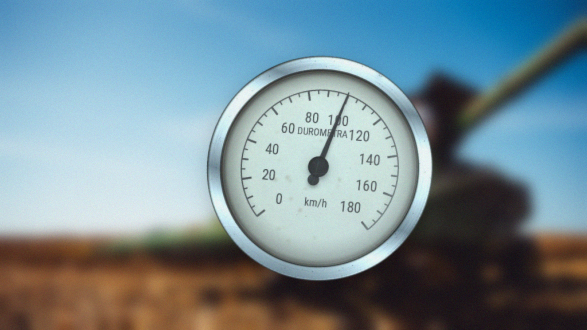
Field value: km/h 100
